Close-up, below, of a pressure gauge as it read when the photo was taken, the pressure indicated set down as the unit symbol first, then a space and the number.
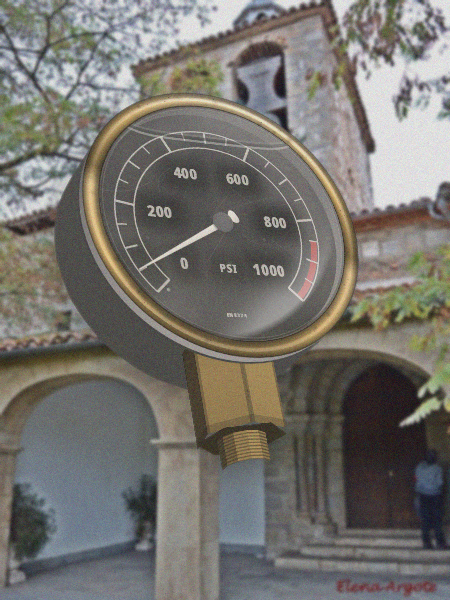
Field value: psi 50
